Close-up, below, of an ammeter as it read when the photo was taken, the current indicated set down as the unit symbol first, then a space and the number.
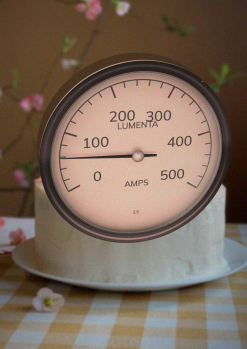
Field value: A 60
